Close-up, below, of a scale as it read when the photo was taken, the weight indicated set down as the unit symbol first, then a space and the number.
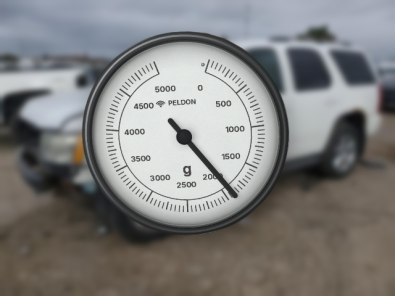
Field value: g 1900
